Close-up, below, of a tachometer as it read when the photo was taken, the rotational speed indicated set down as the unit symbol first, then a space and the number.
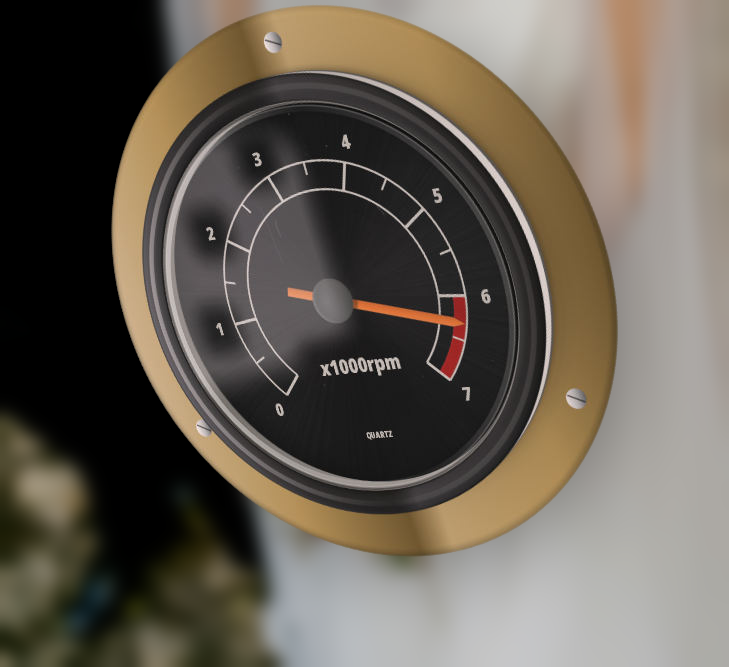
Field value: rpm 6250
